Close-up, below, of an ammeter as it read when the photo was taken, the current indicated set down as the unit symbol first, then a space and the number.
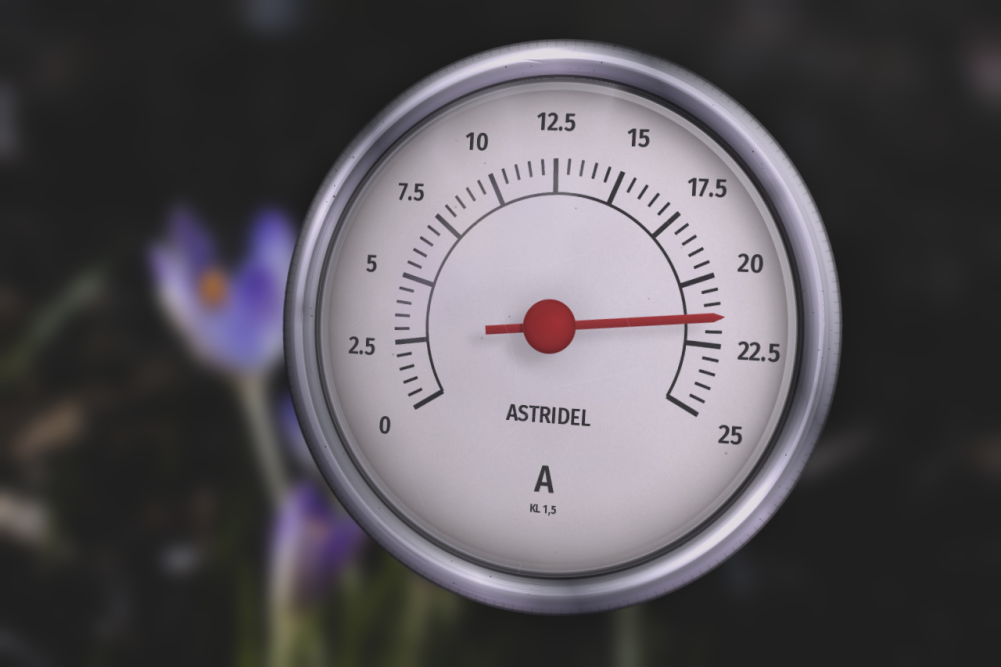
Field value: A 21.5
